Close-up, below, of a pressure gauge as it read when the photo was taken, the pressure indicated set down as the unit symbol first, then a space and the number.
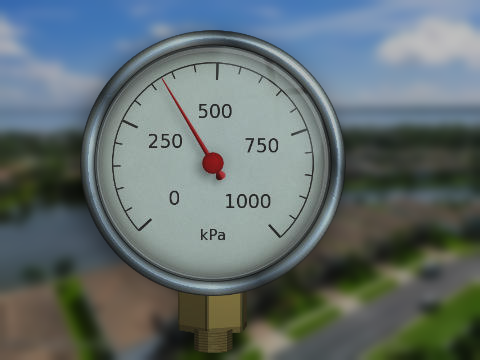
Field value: kPa 375
